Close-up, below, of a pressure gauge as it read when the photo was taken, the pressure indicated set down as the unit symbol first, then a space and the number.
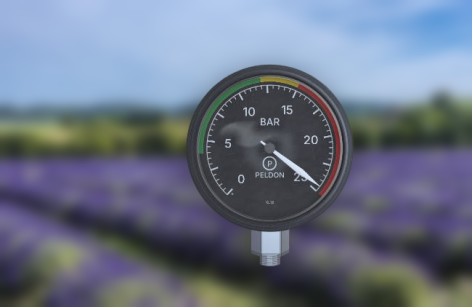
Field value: bar 24.5
